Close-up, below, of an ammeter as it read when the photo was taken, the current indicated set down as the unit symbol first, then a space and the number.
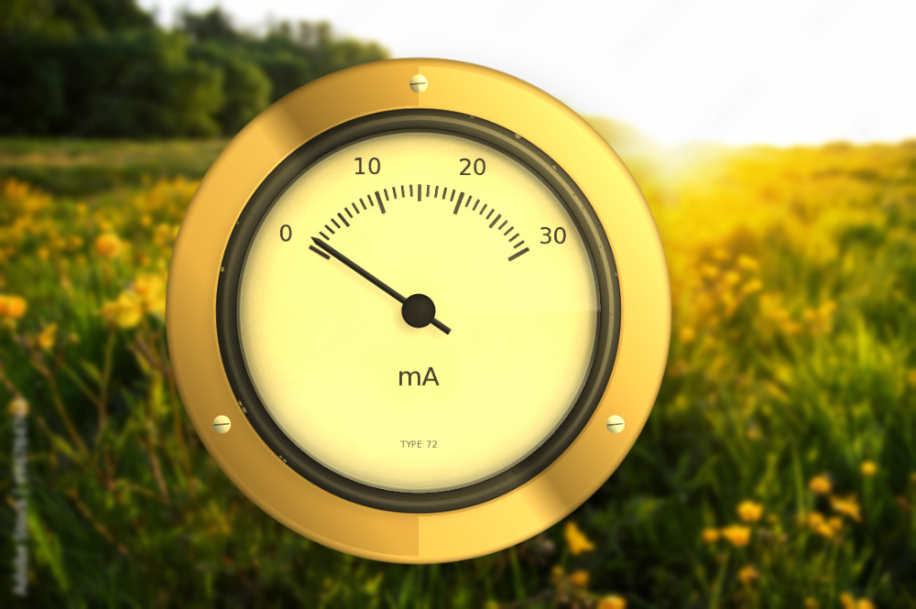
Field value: mA 1
